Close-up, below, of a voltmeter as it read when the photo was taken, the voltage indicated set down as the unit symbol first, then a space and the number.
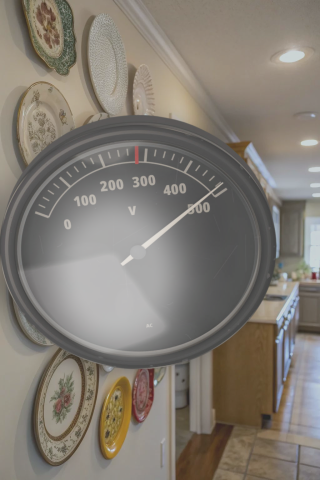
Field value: V 480
